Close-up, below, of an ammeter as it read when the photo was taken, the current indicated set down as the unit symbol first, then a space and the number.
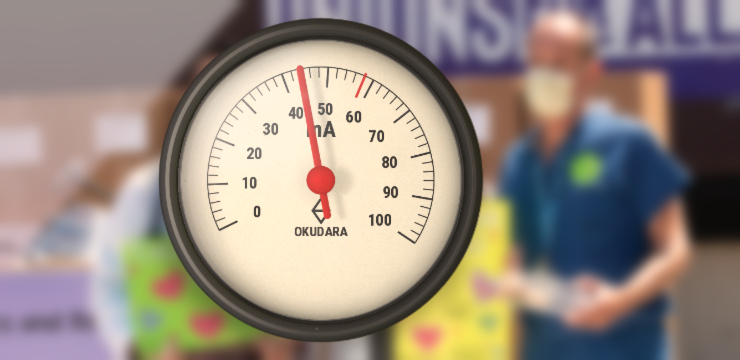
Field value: mA 44
